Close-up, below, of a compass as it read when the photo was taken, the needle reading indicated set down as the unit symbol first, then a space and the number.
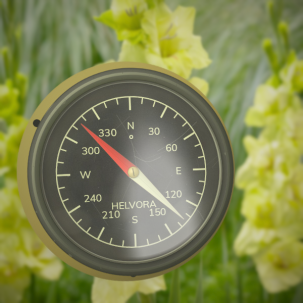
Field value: ° 315
